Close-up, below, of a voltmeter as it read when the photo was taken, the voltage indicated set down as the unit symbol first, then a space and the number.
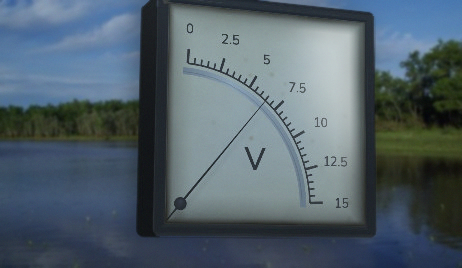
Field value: V 6.5
